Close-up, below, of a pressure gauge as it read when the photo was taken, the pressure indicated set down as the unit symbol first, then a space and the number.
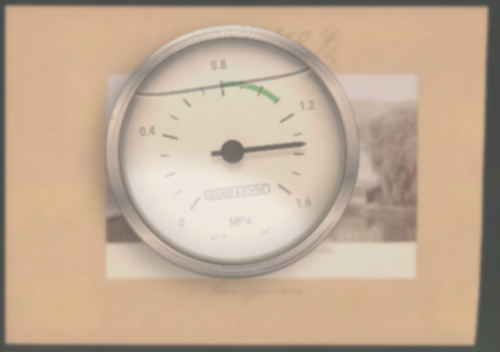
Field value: MPa 1.35
